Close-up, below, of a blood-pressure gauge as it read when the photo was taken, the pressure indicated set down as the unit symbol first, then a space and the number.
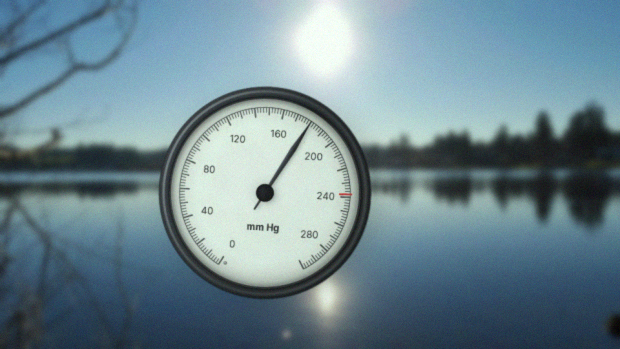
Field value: mmHg 180
